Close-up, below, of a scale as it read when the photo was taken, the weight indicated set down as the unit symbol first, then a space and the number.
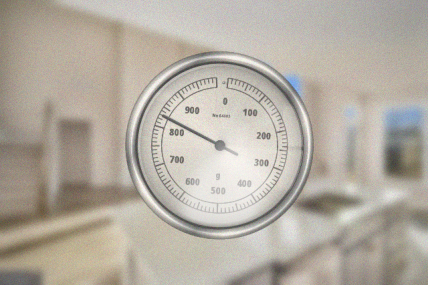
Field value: g 830
